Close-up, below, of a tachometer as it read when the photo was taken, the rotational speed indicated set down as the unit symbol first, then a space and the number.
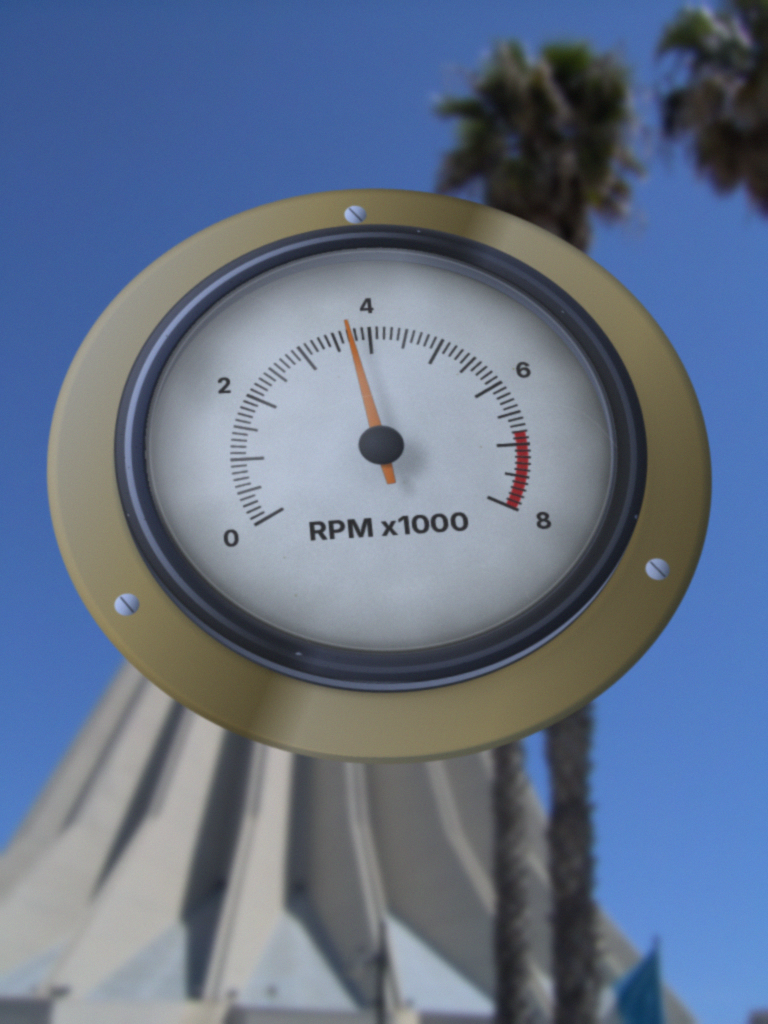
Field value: rpm 3700
